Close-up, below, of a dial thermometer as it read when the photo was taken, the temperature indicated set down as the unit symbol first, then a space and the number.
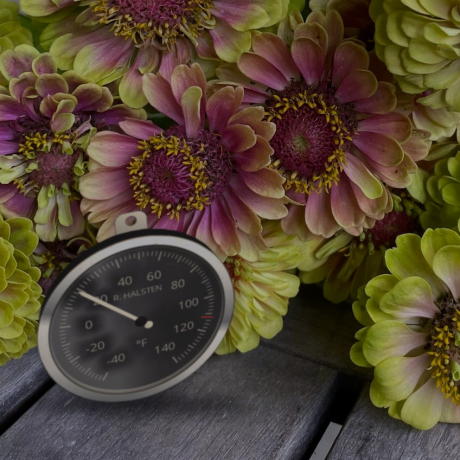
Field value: °F 20
